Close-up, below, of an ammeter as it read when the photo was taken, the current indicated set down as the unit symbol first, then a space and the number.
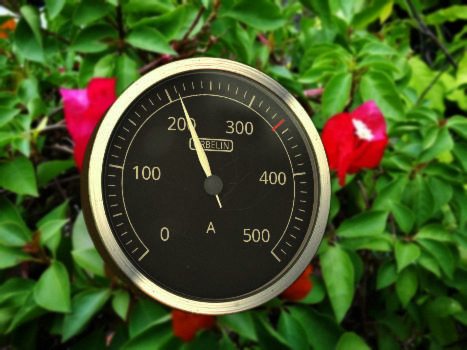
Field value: A 210
